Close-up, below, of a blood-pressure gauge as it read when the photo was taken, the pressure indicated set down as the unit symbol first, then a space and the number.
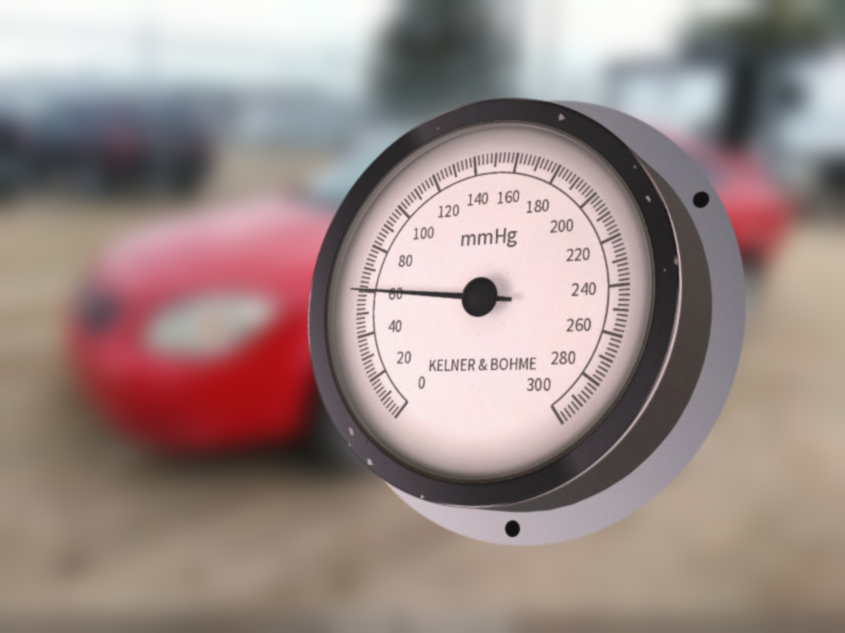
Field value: mmHg 60
